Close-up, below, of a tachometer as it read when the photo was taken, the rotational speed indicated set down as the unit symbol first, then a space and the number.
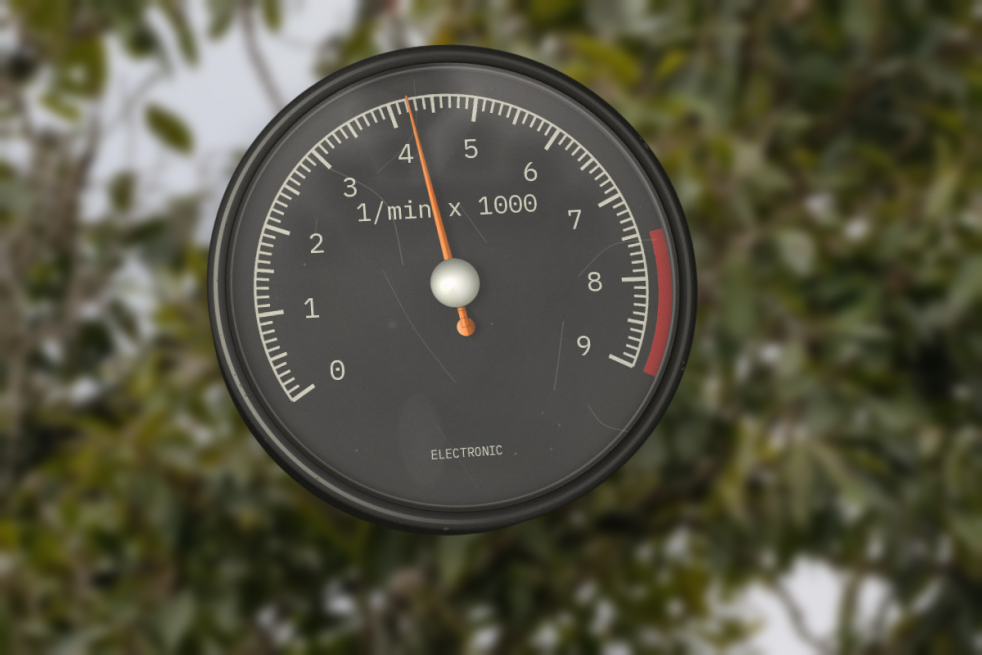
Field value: rpm 4200
